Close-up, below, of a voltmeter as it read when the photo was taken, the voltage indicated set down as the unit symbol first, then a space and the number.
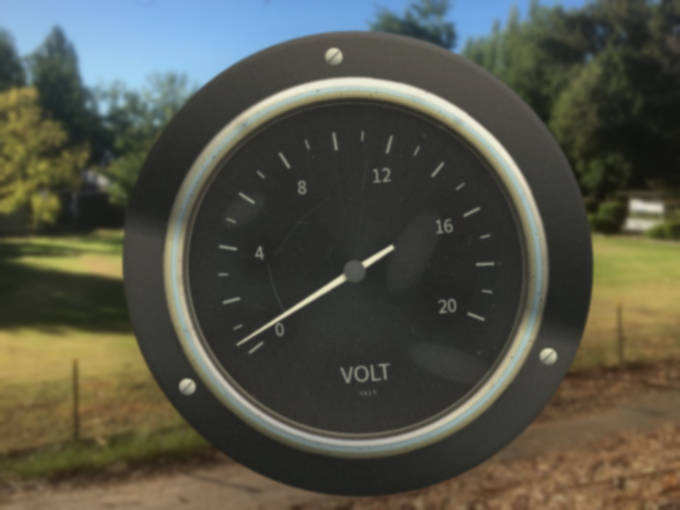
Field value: V 0.5
